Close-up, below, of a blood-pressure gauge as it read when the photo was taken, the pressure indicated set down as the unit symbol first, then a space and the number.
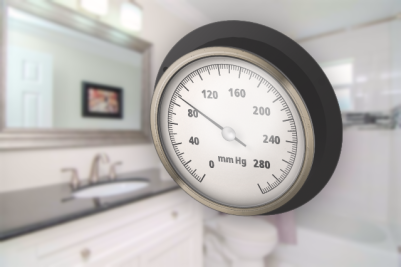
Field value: mmHg 90
